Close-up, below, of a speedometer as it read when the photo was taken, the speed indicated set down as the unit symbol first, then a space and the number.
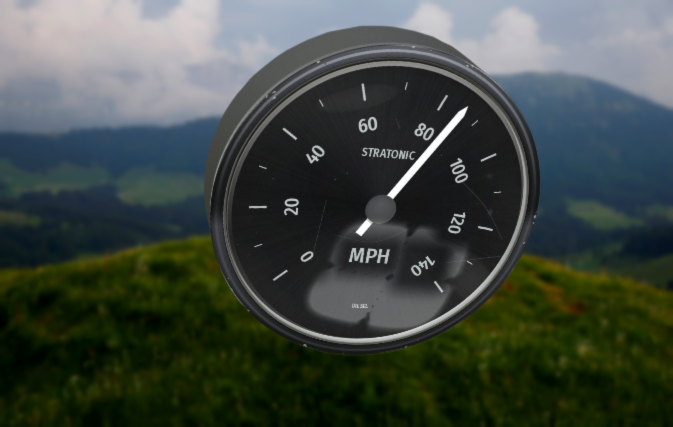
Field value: mph 85
